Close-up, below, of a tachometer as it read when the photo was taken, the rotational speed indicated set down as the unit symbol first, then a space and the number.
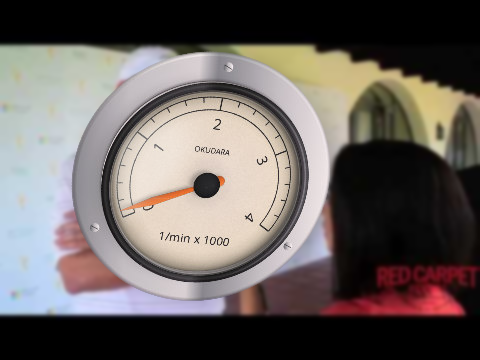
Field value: rpm 100
